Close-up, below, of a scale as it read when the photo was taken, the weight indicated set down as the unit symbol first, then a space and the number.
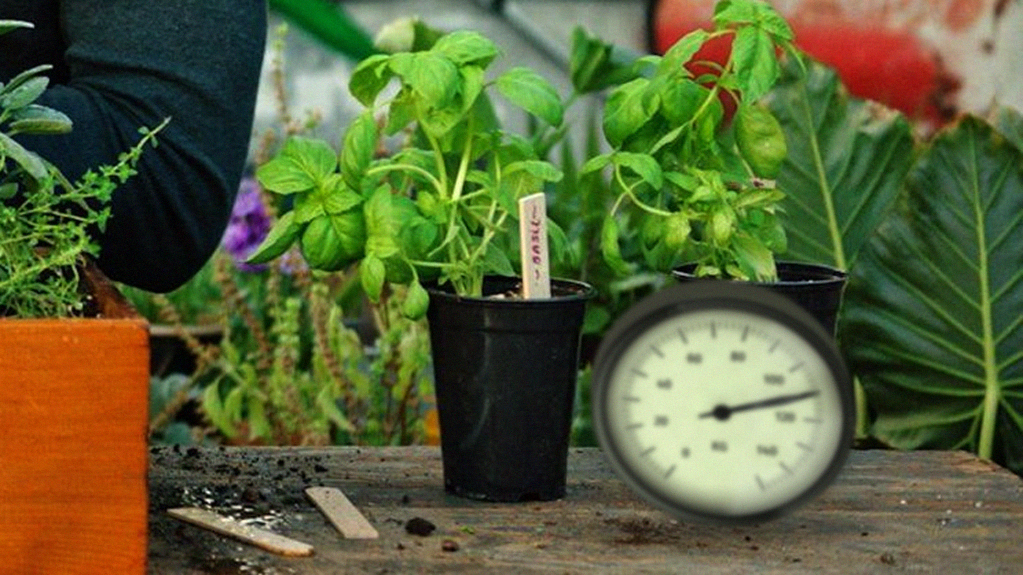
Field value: kg 110
